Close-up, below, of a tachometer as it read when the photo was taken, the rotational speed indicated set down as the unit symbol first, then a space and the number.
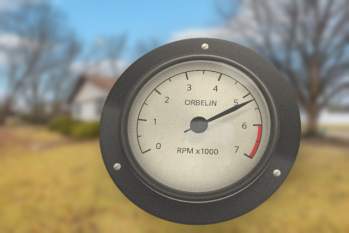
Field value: rpm 5250
